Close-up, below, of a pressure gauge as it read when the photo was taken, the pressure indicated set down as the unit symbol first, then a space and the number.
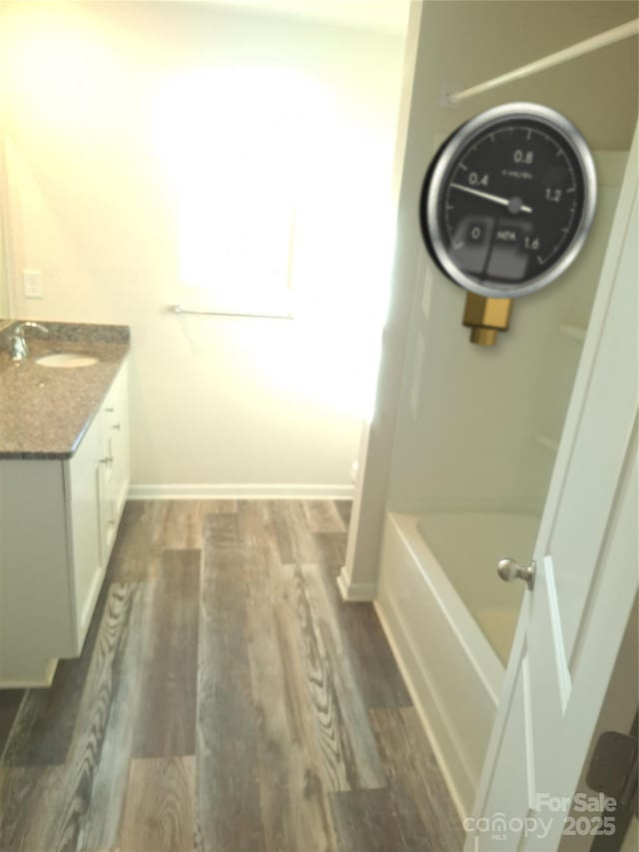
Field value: MPa 0.3
